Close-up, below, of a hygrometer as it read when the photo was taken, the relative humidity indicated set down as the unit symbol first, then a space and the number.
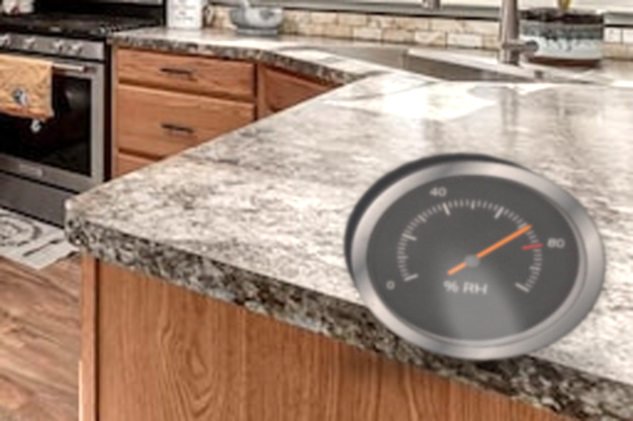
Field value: % 70
